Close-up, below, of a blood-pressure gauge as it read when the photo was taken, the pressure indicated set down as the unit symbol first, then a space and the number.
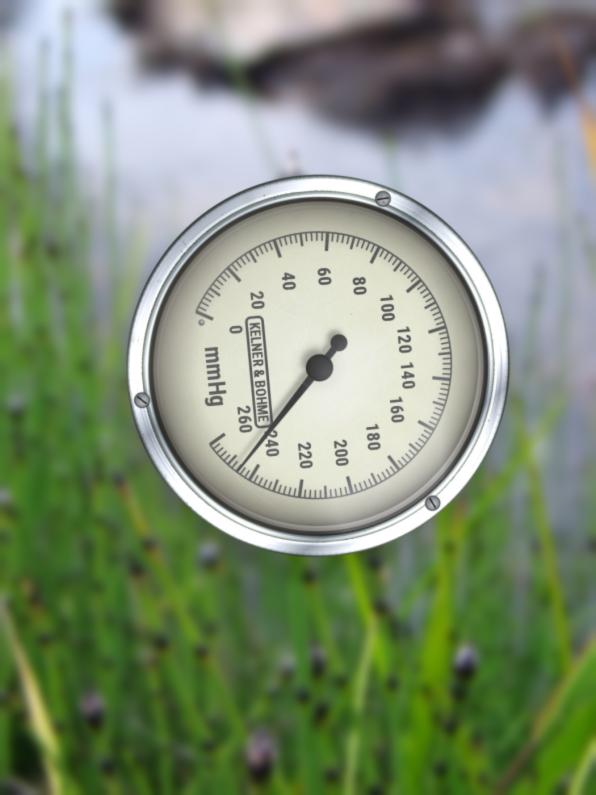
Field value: mmHg 246
